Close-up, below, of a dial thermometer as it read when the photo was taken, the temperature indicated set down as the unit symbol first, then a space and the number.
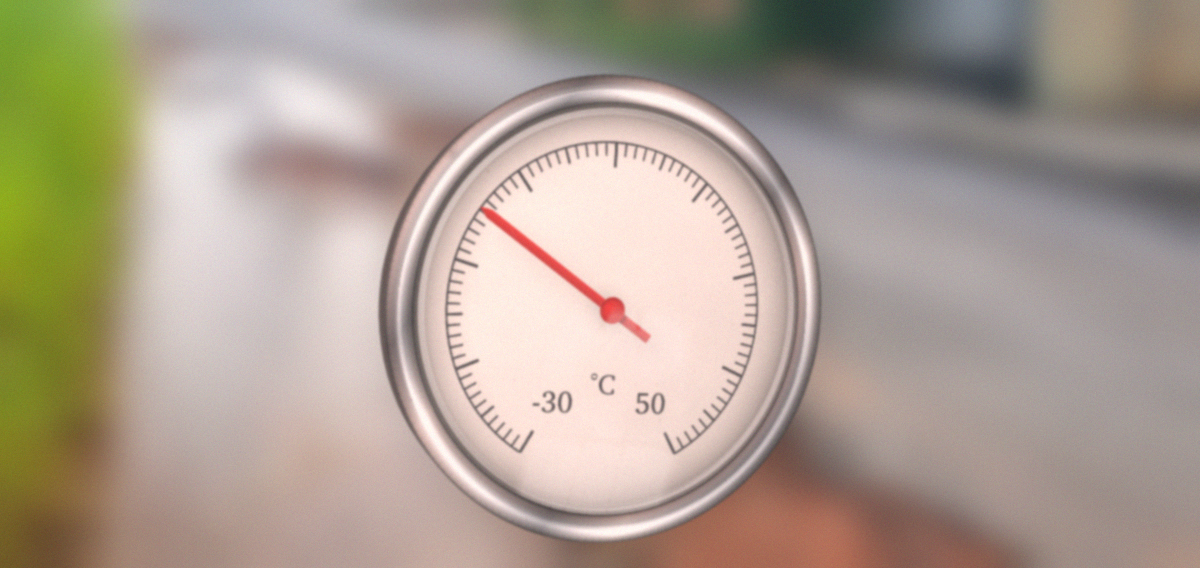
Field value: °C -5
